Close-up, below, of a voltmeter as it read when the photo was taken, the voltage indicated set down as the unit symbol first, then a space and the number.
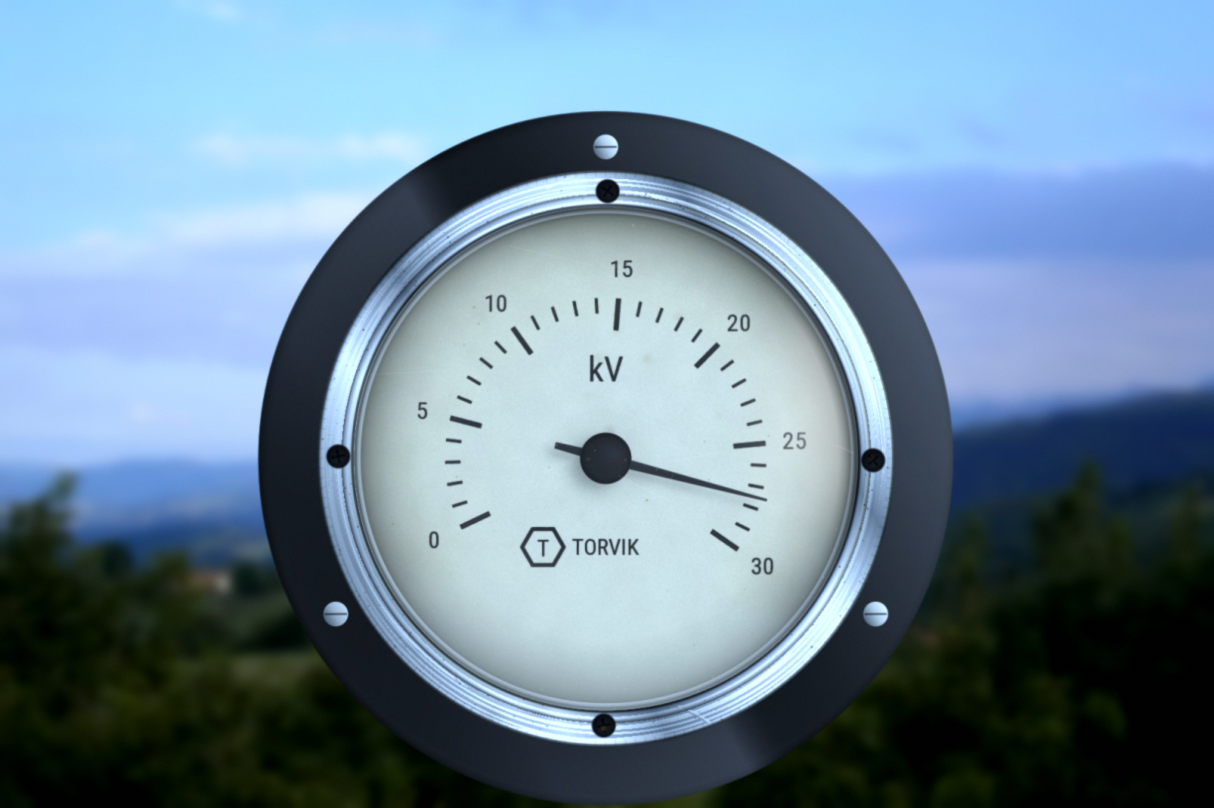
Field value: kV 27.5
